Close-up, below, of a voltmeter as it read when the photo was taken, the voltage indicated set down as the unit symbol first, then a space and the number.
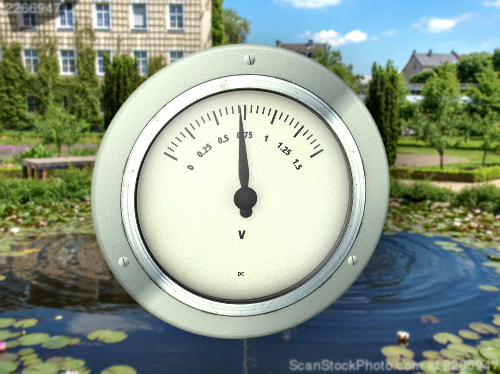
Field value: V 0.7
